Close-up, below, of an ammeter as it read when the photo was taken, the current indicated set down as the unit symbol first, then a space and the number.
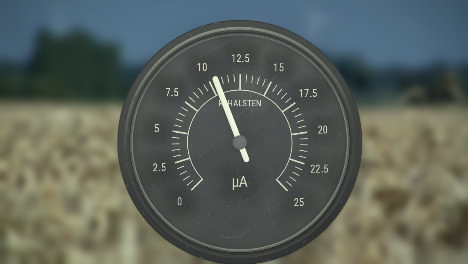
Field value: µA 10.5
